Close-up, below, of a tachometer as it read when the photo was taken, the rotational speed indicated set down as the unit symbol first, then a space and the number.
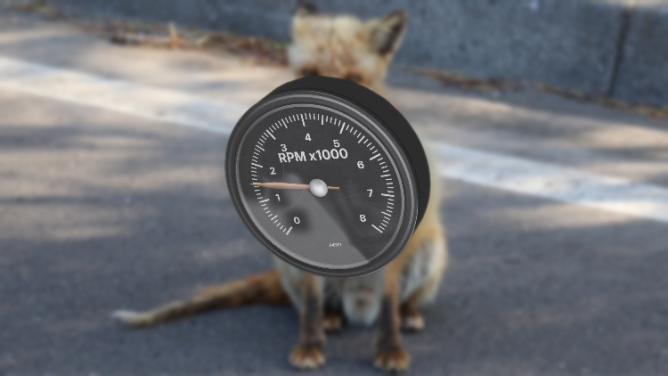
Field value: rpm 1500
